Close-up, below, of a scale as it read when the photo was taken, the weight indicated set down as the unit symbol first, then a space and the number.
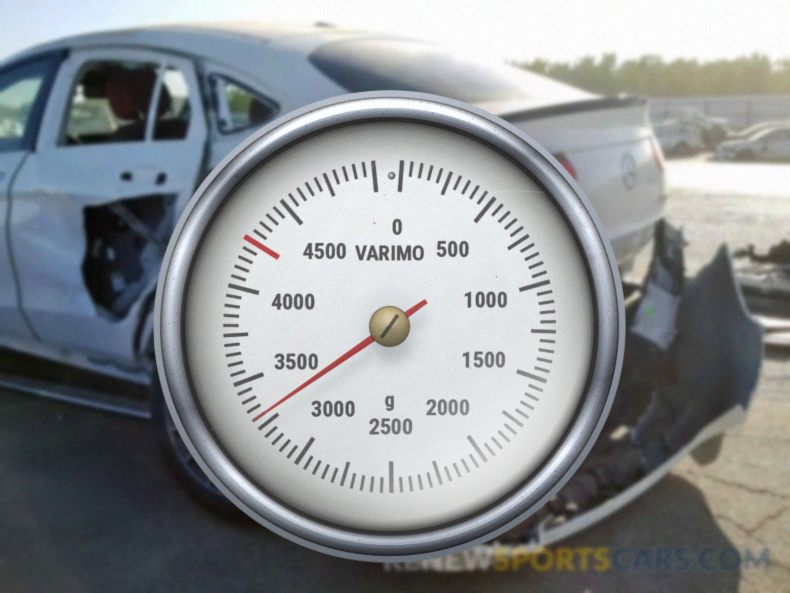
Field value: g 3300
